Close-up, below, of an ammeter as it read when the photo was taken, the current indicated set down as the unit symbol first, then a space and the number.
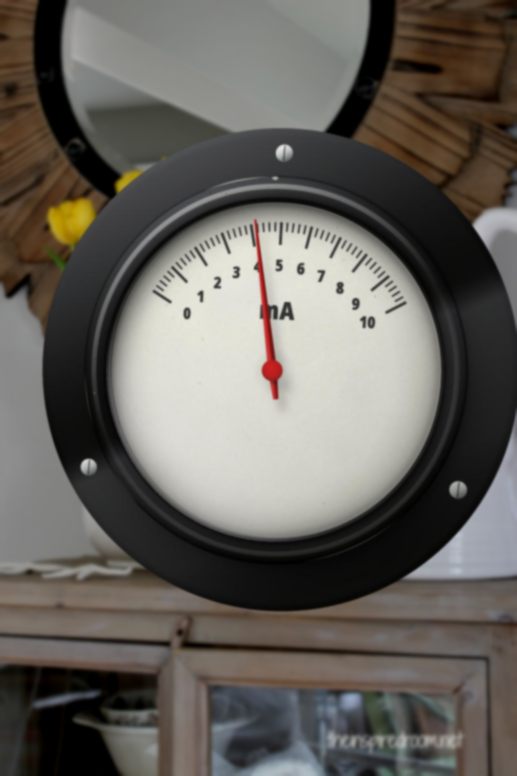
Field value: mA 4.2
